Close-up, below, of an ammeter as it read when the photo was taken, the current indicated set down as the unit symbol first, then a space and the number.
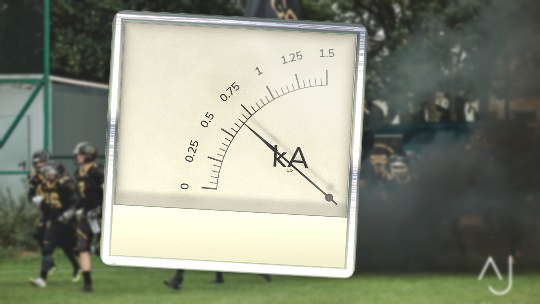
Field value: kA 0.65
